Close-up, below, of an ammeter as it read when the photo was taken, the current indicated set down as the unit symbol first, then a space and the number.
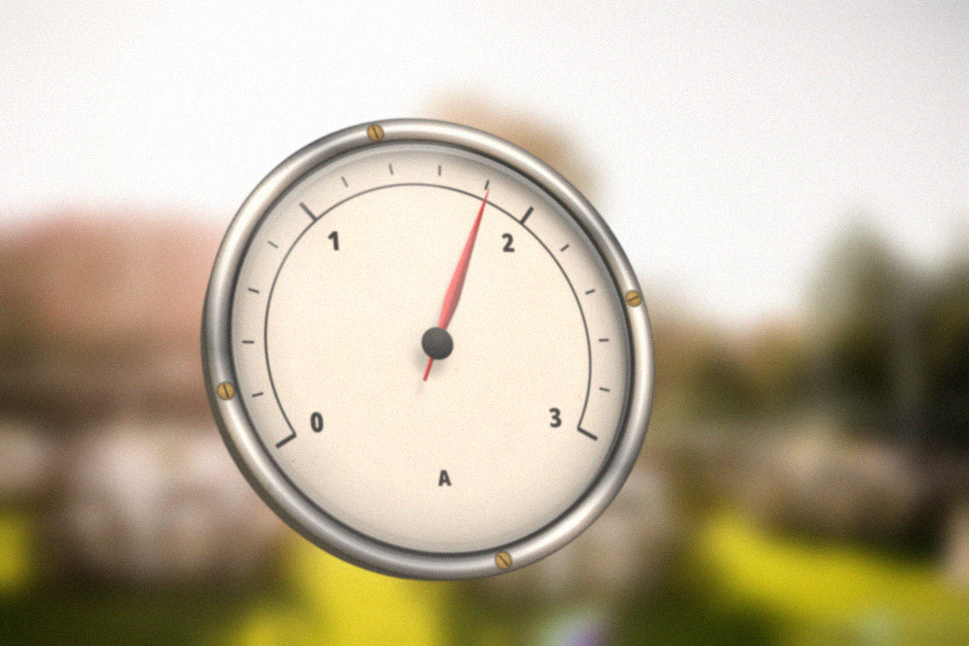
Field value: A 1.8
